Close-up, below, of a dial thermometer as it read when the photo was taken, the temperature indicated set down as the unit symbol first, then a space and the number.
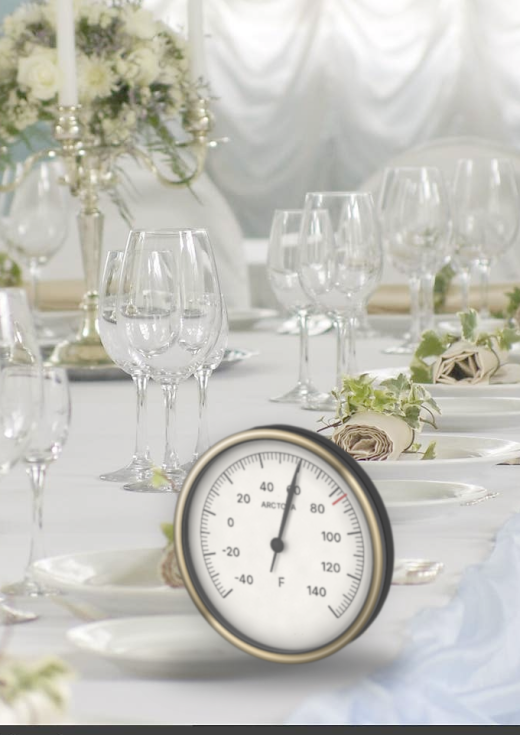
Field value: °F 60
